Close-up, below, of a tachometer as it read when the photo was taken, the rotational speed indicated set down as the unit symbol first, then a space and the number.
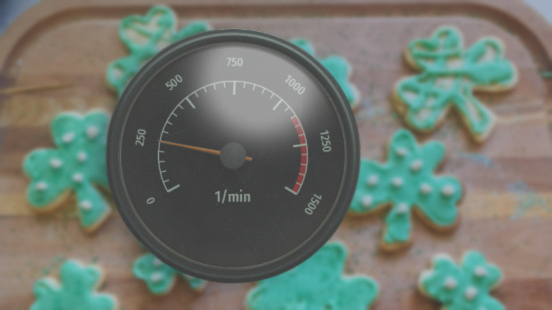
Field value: rpm 250
